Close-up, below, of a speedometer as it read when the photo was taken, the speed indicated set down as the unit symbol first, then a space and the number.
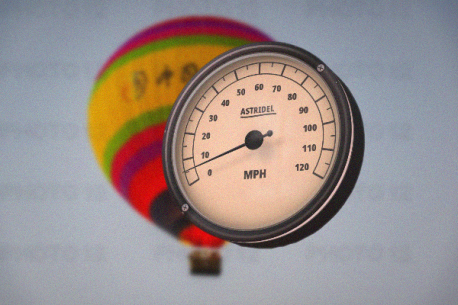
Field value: mph 5
